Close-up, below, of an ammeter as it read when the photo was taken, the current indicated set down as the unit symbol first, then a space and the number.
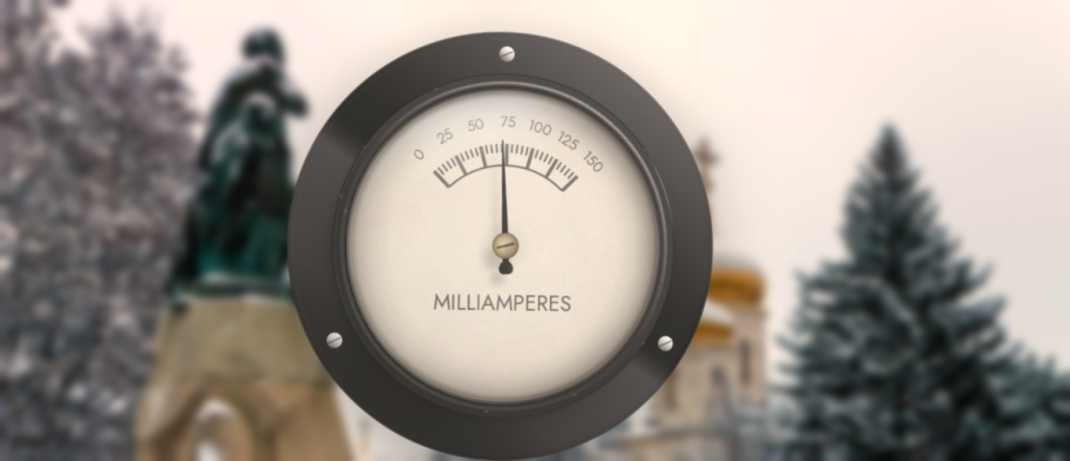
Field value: mA 70
